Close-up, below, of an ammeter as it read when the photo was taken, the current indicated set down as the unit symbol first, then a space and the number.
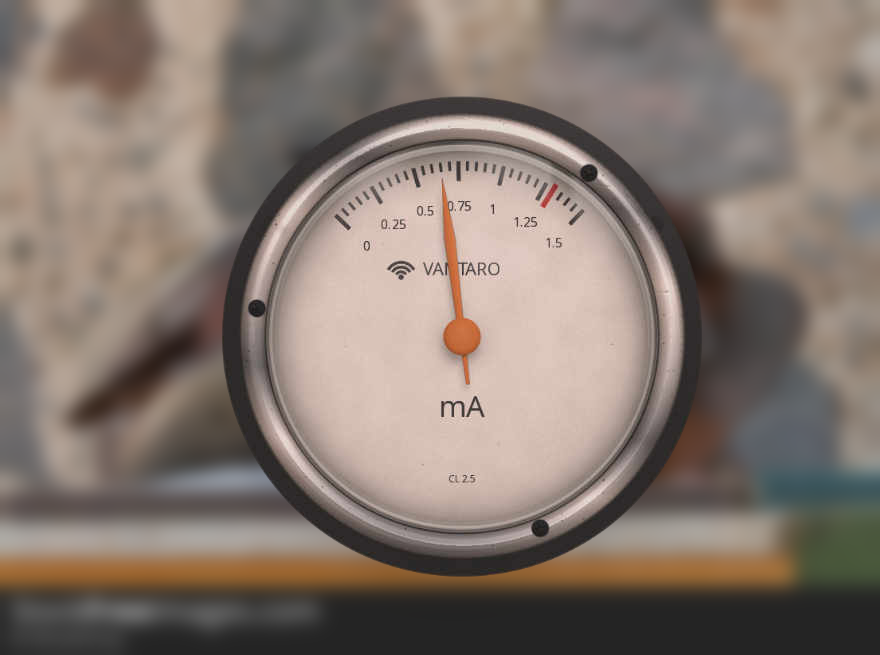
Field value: mA 0.65
